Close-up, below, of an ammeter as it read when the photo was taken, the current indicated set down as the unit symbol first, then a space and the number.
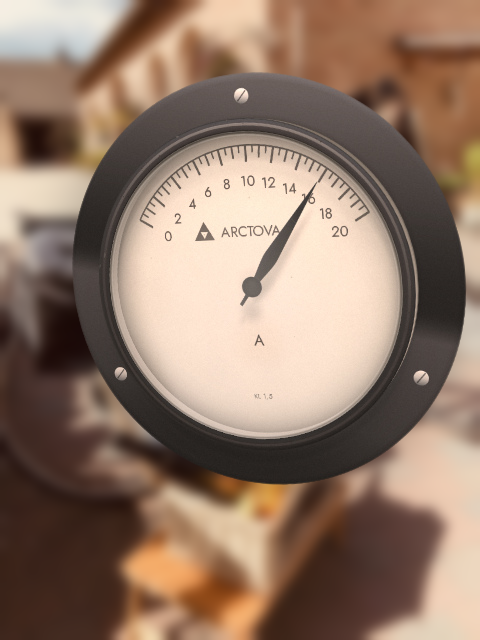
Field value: A 16
